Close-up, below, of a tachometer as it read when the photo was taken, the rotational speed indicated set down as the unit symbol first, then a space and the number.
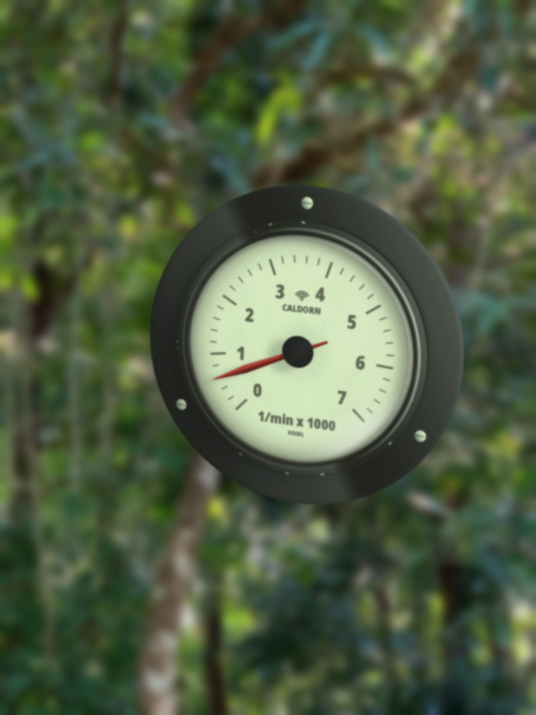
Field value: rpm 600
